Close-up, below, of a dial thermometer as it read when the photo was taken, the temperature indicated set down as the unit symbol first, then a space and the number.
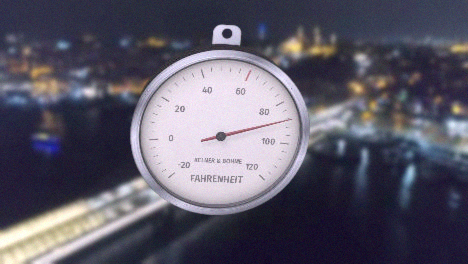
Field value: °F 88
